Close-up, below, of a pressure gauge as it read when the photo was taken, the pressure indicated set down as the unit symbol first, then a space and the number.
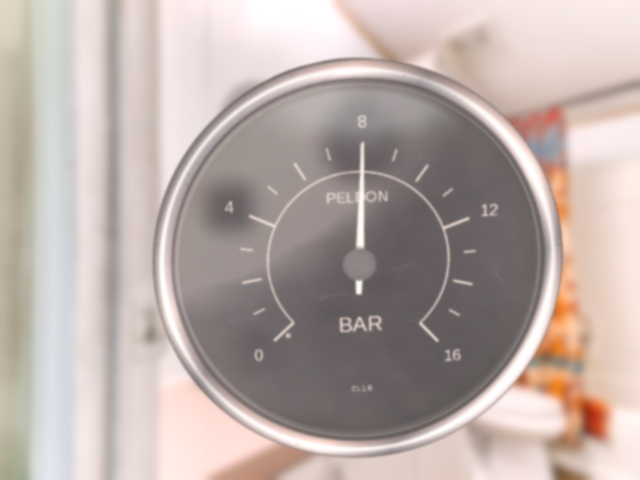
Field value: bar 8
